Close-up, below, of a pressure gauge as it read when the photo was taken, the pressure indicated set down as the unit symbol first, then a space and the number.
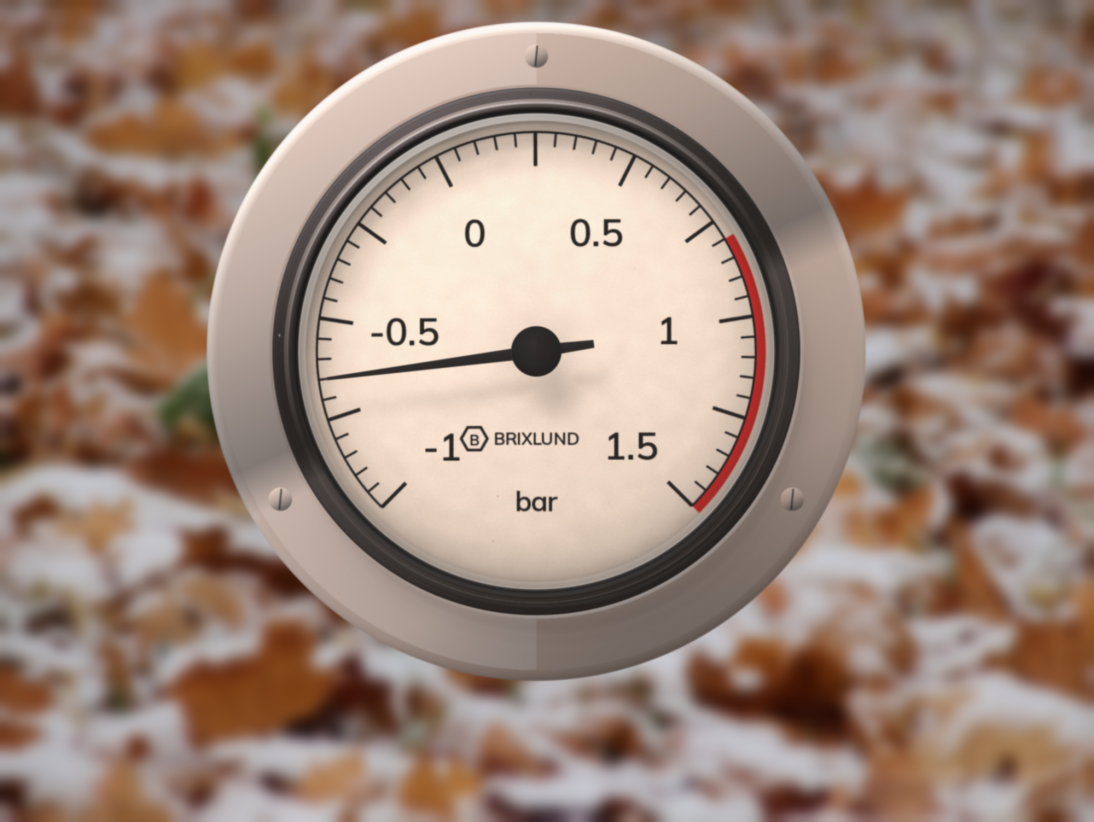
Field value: bar -0.65
